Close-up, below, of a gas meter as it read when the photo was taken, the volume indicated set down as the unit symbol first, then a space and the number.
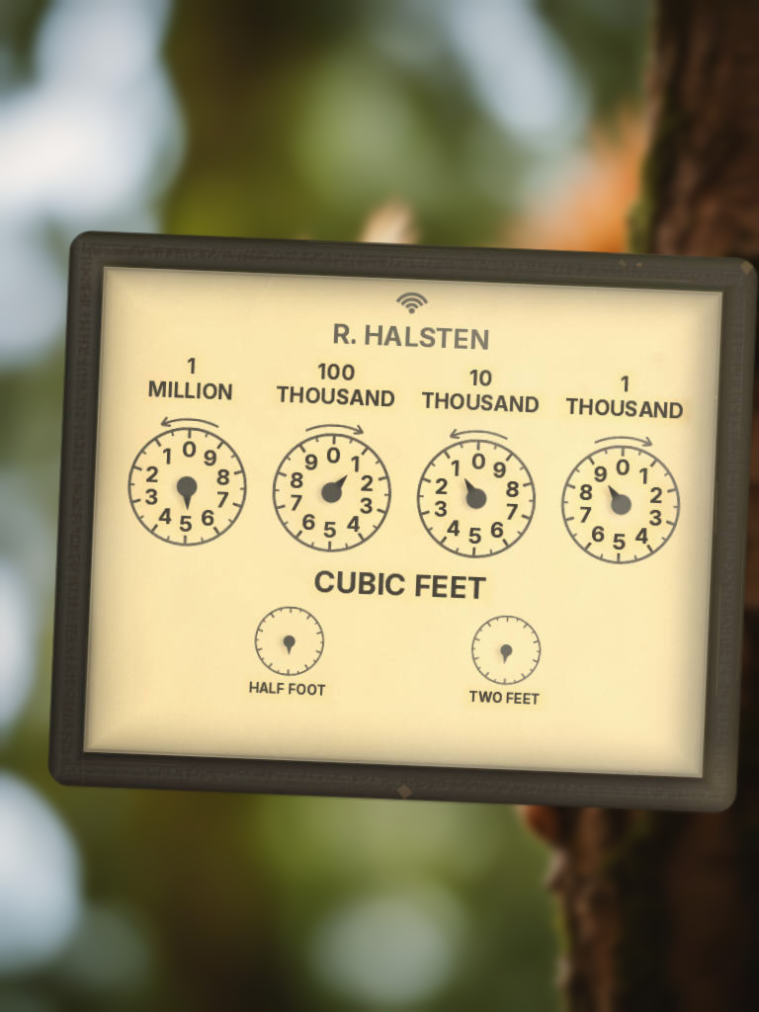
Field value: ft³ 510900
